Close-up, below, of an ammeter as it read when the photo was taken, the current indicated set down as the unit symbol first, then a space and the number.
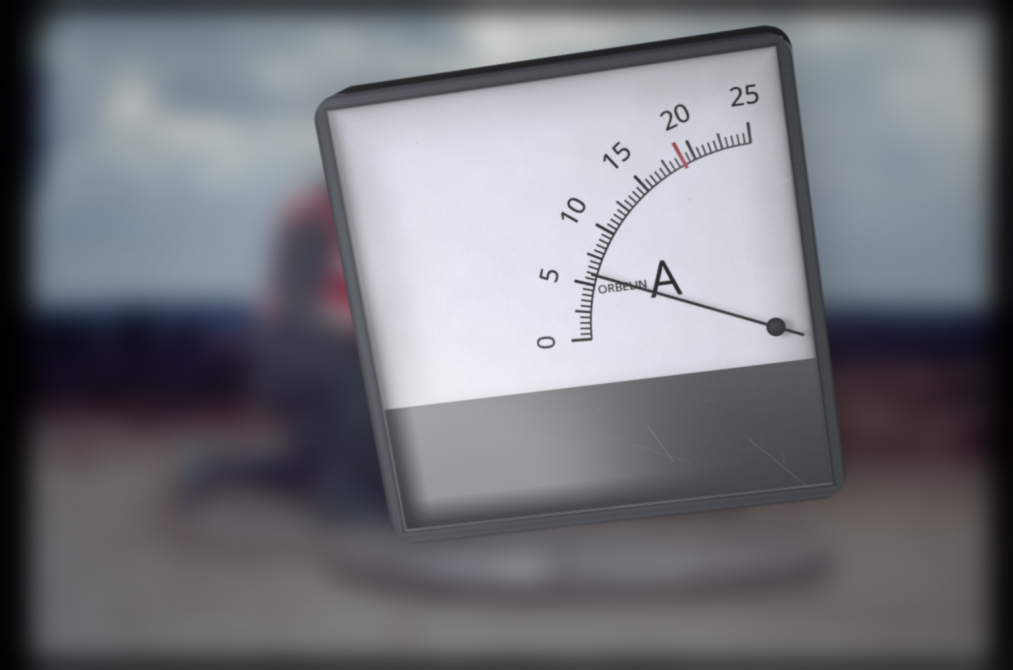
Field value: A 6
